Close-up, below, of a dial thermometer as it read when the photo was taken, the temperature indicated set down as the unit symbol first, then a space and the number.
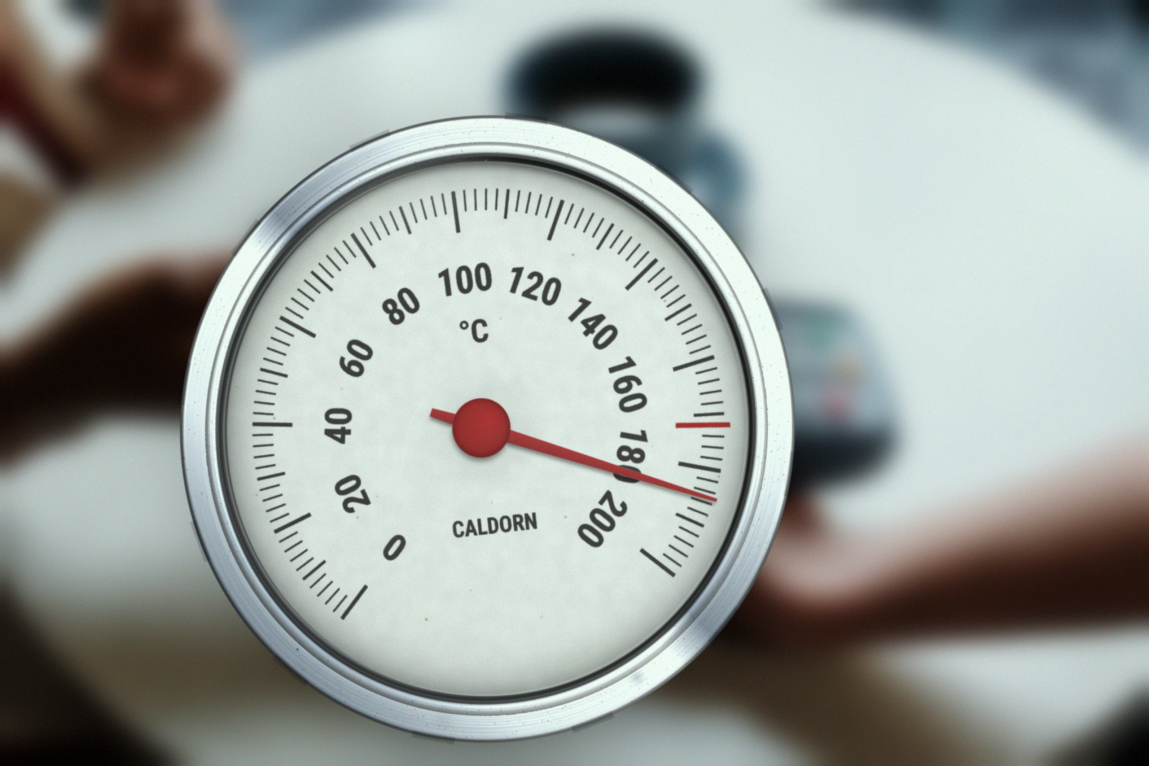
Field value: °C 185
